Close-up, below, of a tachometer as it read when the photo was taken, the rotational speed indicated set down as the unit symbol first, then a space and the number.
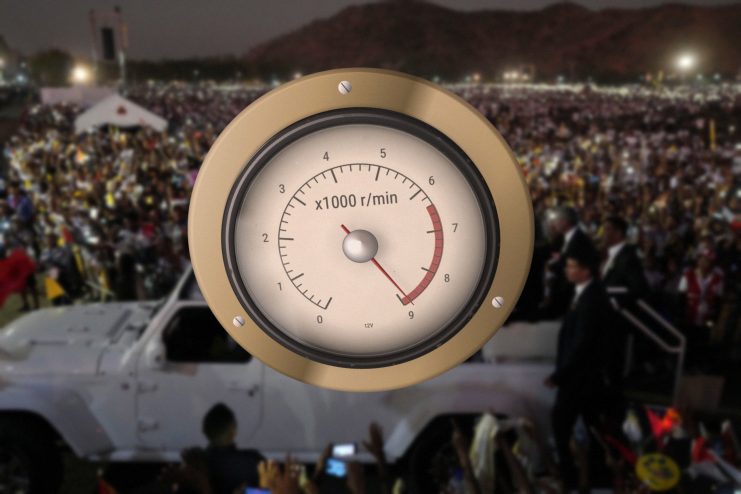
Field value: rpm 8800
